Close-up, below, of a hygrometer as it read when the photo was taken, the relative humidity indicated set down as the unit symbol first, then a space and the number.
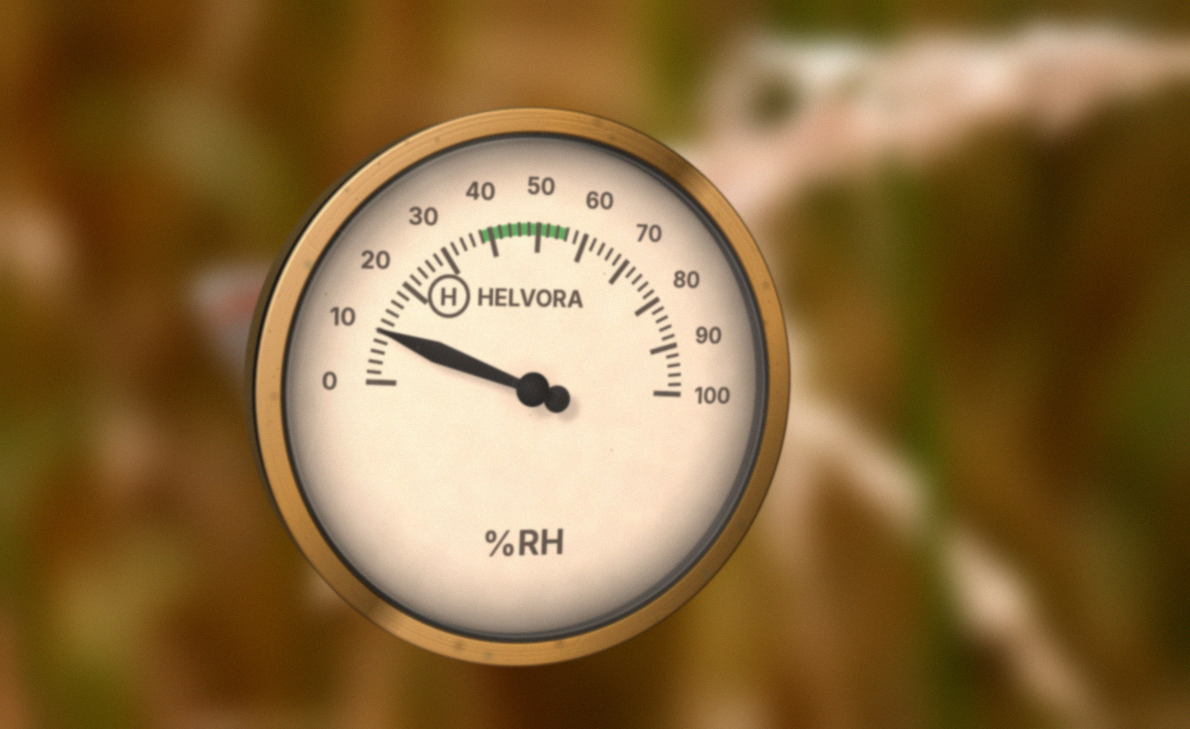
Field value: % 10
